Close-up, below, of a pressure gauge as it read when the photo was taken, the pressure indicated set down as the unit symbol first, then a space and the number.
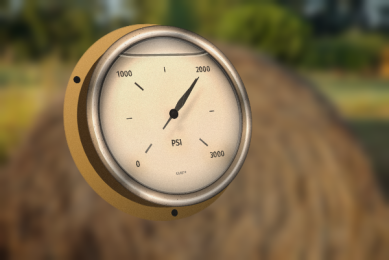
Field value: psi 2000
